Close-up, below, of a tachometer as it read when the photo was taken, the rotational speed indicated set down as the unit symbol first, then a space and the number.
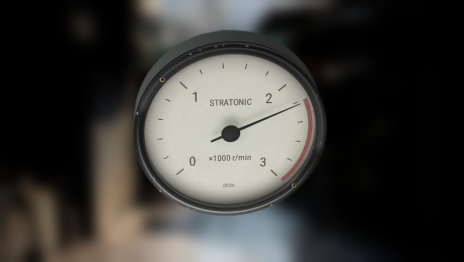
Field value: rpm 2200
